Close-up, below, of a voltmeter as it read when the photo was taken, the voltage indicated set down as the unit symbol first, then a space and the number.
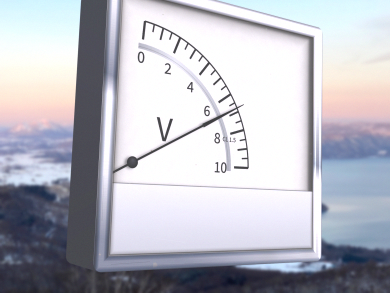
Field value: V 6.75
